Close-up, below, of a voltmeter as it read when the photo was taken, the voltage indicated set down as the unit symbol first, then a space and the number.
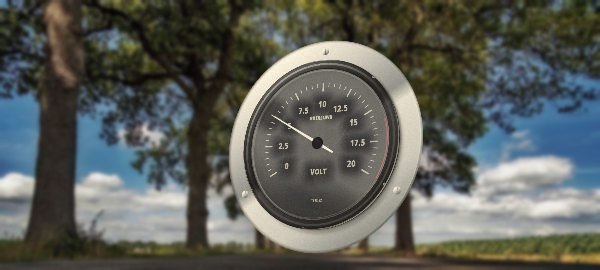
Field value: V 5
